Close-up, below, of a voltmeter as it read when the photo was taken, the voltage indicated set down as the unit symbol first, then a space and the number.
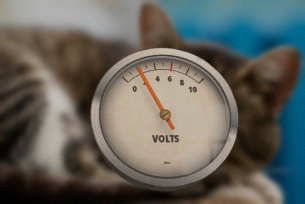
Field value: V 2
